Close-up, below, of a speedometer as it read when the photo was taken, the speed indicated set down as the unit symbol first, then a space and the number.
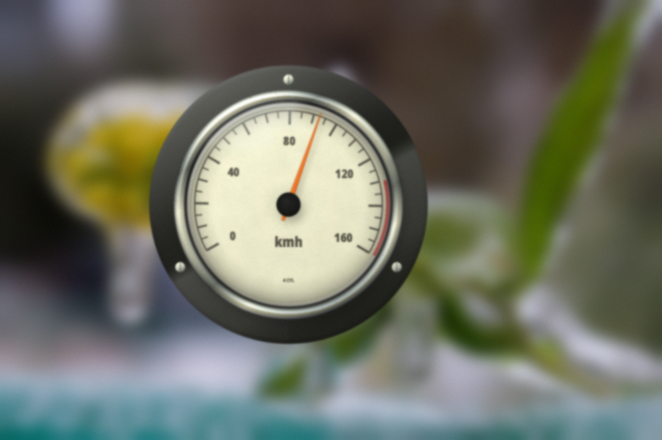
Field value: km/h 92.5
